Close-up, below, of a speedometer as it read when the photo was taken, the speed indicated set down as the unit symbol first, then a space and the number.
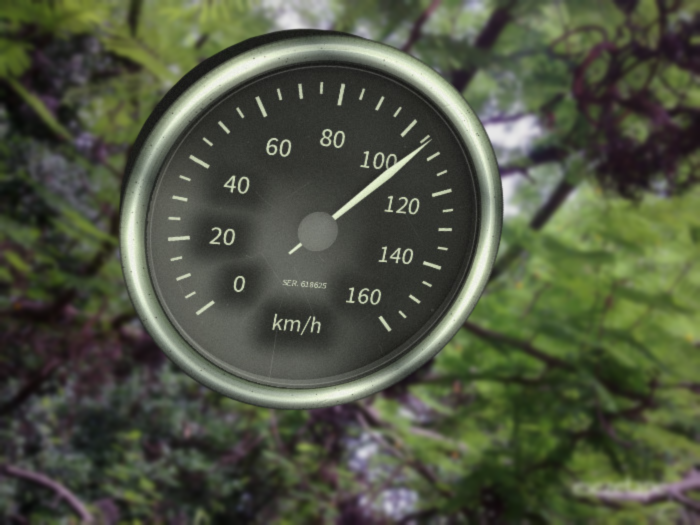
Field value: km/h 105
